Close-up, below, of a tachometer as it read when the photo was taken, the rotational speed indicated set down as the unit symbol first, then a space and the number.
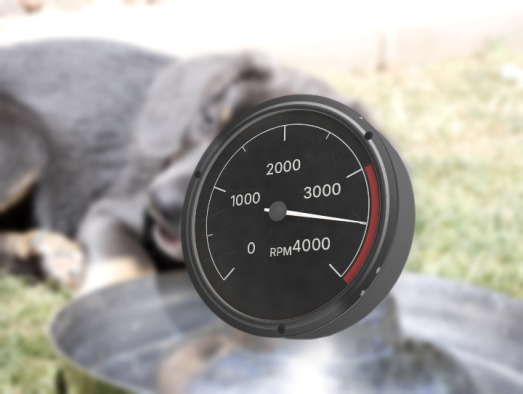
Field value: rpm 3500
